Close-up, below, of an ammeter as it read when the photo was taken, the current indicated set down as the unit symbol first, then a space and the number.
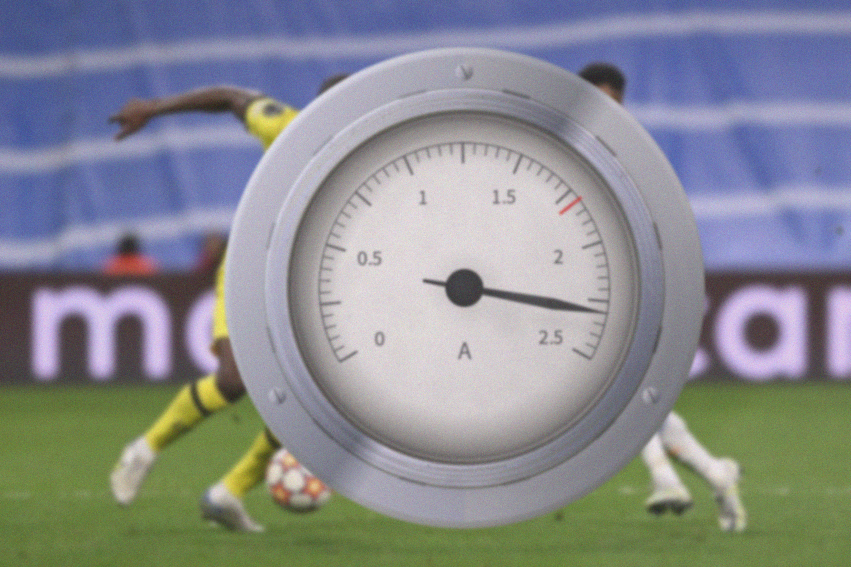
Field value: A 2.3
